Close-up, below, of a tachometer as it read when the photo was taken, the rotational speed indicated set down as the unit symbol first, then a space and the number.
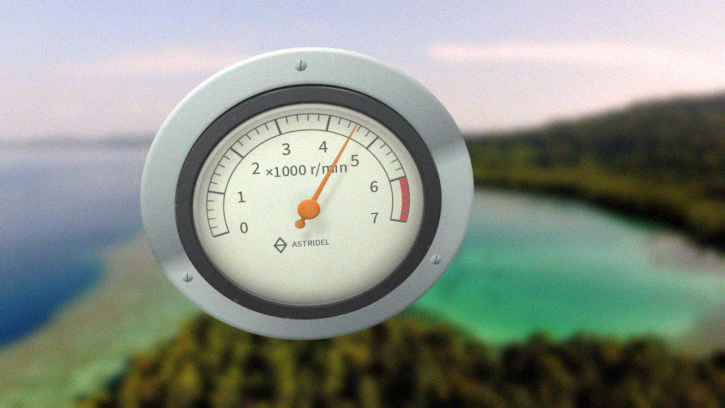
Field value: rpm 4500
